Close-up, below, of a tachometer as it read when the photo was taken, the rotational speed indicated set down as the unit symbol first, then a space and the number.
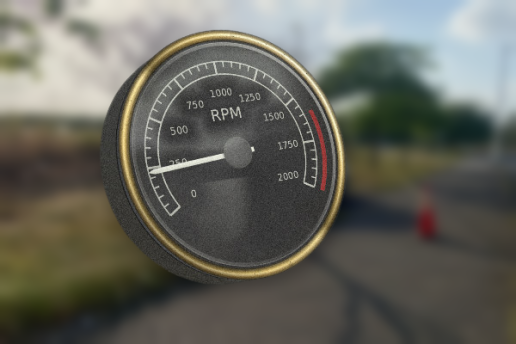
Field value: rpm 225
